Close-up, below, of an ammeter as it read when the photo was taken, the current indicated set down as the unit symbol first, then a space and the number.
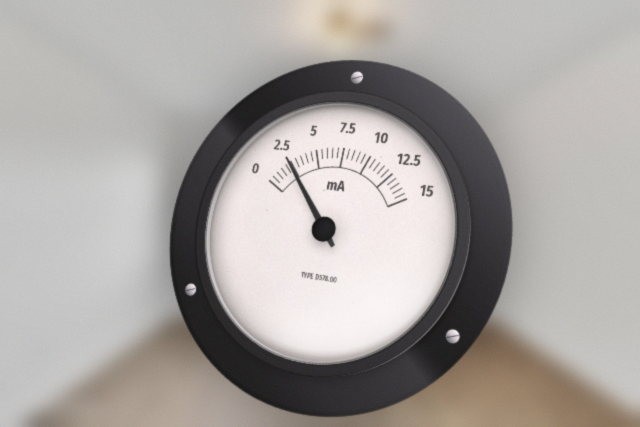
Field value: mA 2.5
